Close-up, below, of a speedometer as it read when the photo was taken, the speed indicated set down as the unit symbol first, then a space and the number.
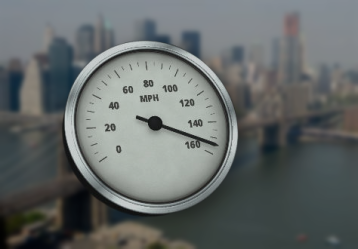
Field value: mph 155
